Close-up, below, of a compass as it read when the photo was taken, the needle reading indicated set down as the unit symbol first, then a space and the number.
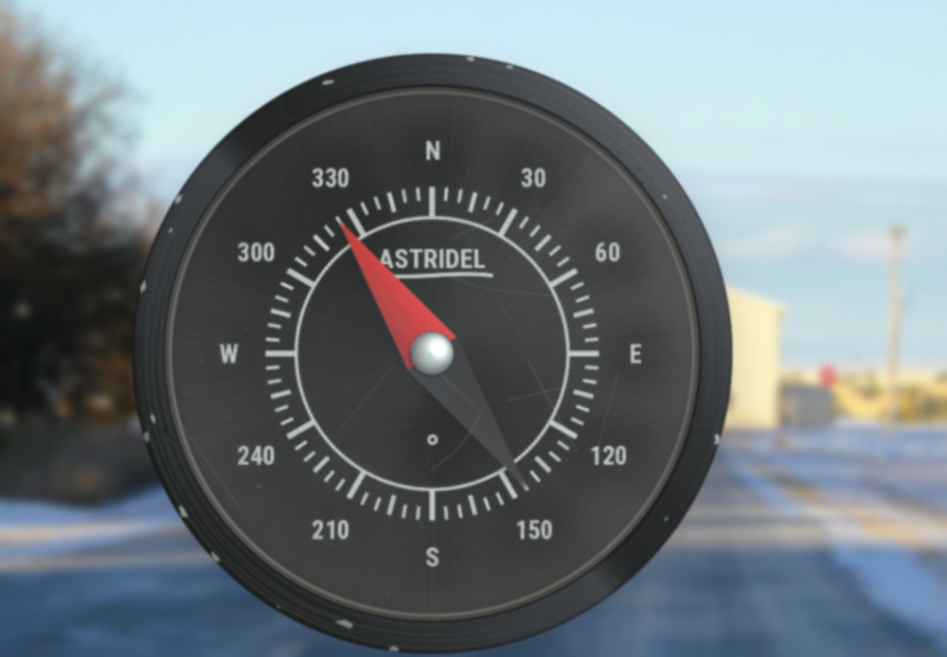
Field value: ° 325
